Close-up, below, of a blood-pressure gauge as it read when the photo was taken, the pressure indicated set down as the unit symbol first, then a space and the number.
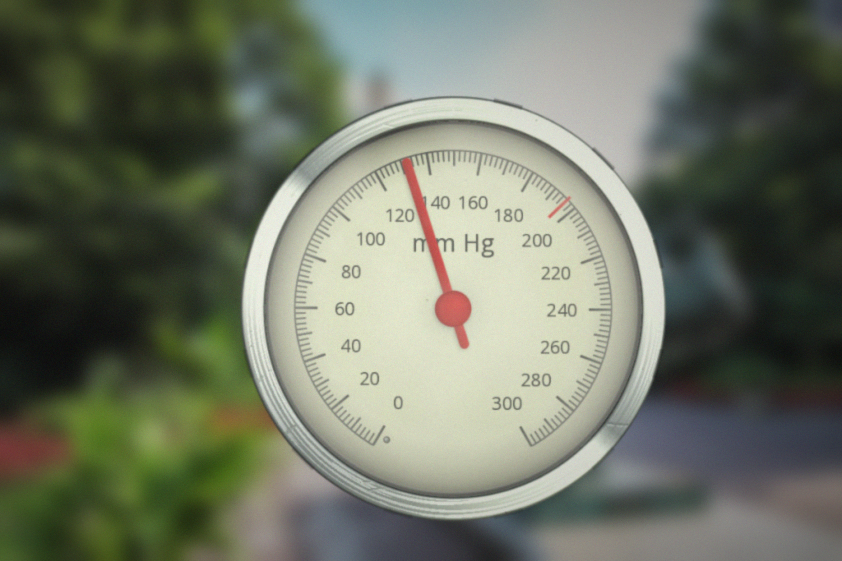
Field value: mmHg 132
